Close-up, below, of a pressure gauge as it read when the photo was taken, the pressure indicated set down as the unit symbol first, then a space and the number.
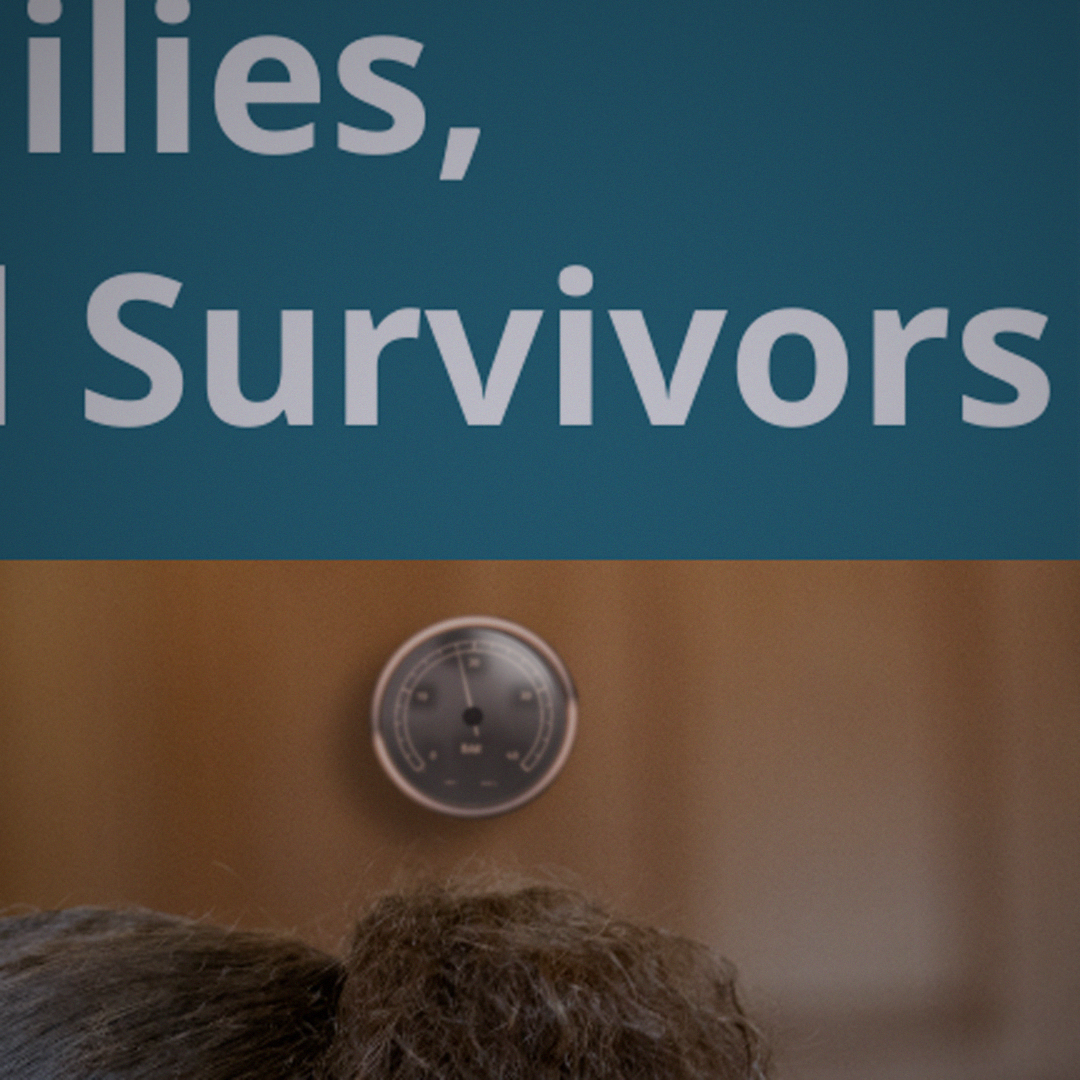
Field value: bar 18
